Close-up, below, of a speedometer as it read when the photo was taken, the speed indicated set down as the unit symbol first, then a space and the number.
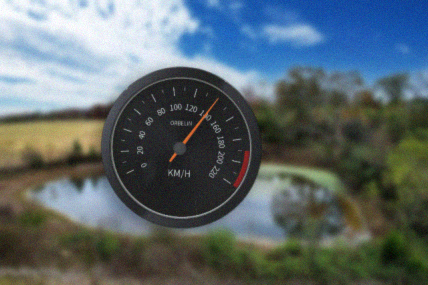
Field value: km/h 140
